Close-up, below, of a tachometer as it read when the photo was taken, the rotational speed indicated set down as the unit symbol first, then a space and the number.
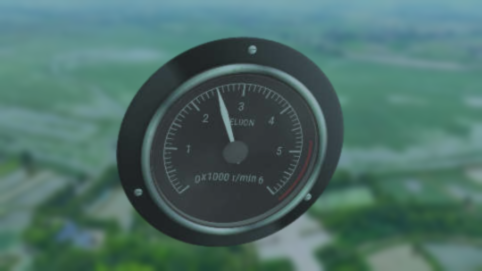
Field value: rpm 2500
